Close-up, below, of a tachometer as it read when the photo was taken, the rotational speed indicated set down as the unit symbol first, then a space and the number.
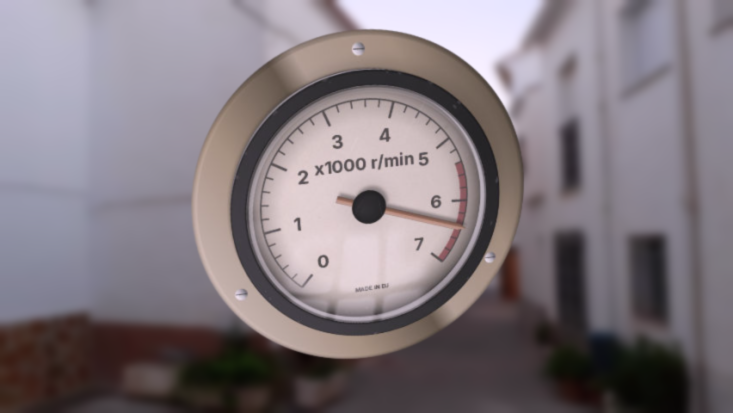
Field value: rpm 6400
